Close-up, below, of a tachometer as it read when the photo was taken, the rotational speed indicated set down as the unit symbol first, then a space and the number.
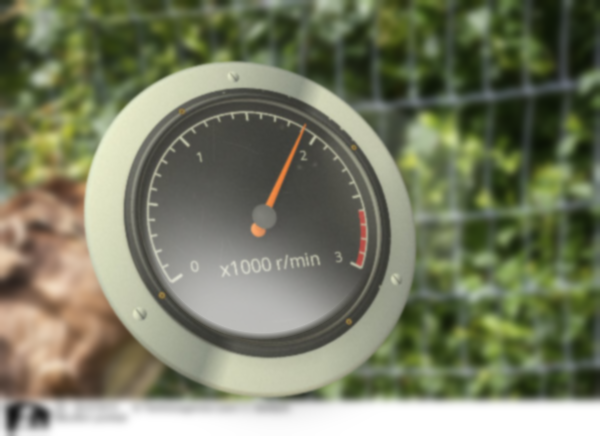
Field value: rpm 1900
